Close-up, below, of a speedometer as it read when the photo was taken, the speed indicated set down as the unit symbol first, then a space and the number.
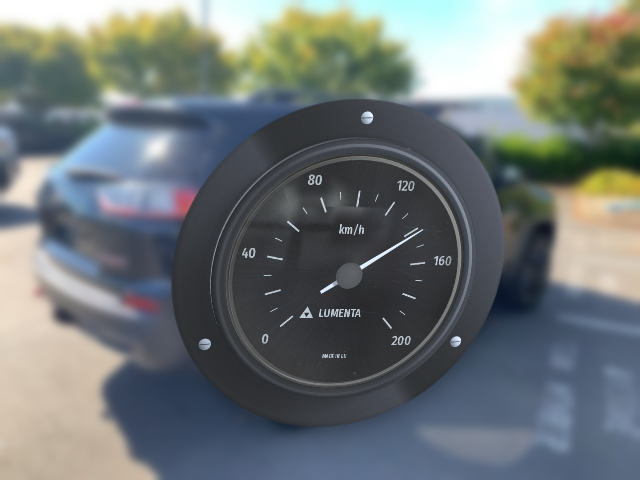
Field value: km/h 140
